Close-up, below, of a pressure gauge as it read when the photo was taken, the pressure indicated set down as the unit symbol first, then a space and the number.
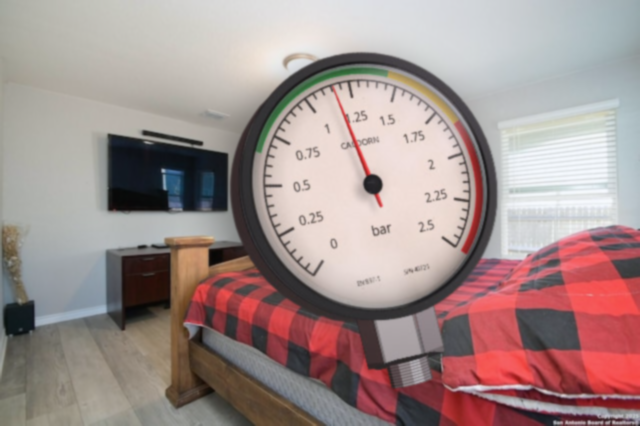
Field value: bar 1.15
